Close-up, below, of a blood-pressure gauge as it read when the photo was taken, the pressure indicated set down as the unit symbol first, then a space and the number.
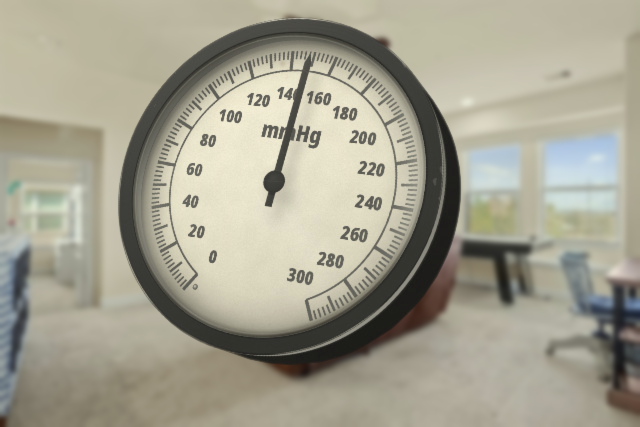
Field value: mmHg 150
